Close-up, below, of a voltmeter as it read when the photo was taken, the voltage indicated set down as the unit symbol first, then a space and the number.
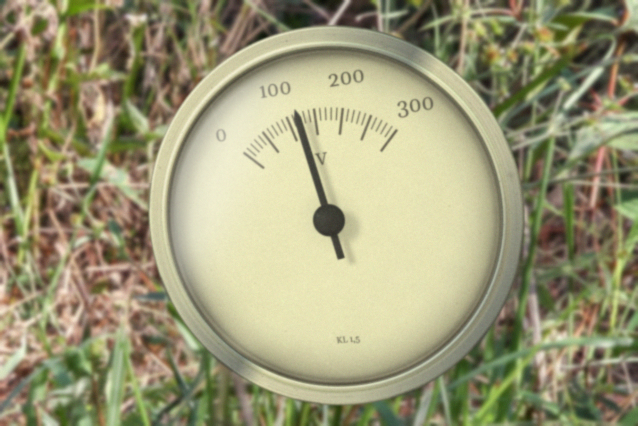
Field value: V 120
